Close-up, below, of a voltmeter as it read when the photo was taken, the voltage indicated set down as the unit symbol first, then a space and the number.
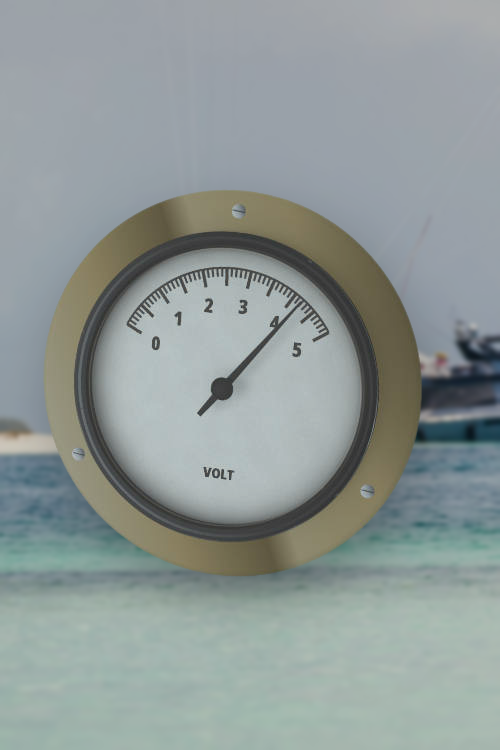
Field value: V 4.2
